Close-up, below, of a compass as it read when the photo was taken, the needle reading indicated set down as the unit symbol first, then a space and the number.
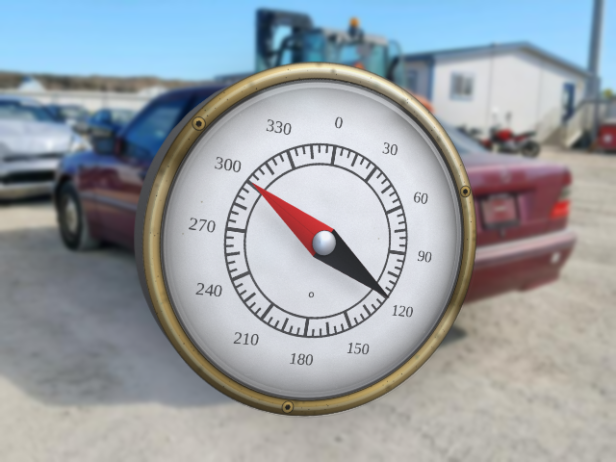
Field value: ° 300
